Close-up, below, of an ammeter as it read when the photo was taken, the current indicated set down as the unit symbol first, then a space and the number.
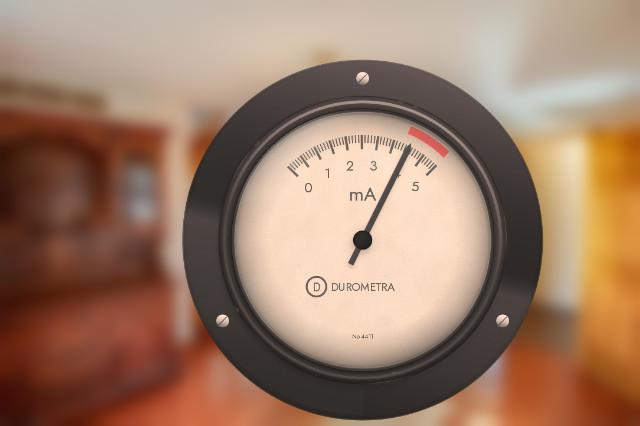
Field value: mA 4
